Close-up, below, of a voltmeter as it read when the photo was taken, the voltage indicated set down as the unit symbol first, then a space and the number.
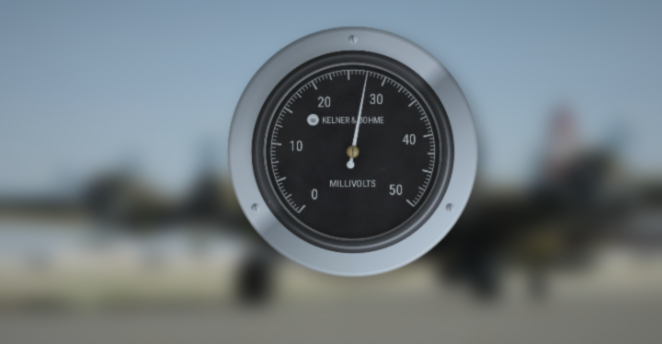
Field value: mV 27.5
